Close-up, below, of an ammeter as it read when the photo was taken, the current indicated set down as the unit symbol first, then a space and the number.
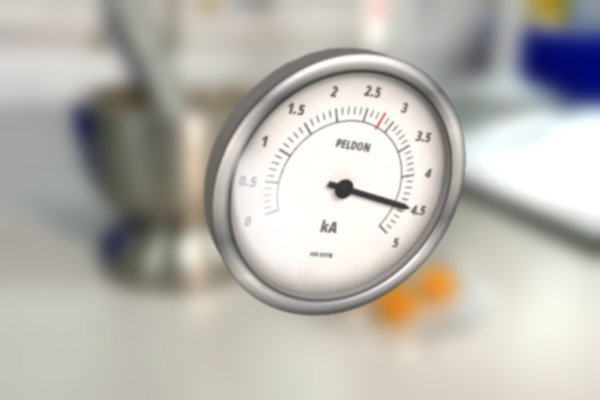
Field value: kA 4.5
